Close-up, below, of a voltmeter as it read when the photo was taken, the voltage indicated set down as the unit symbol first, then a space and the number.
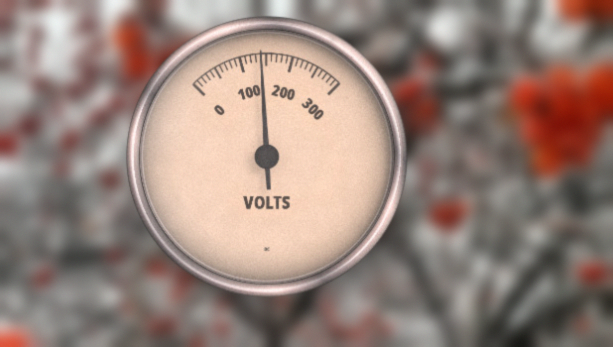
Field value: V 140
